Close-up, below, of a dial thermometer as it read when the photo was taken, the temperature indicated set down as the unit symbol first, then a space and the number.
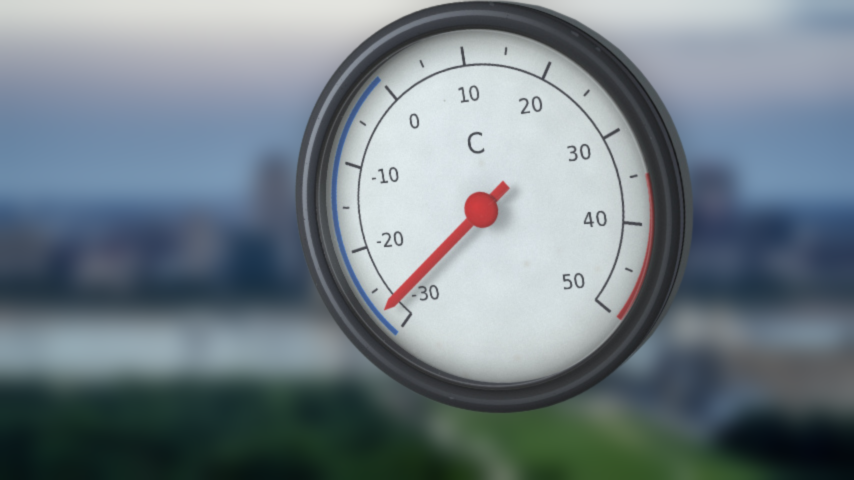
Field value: °C -27.5
